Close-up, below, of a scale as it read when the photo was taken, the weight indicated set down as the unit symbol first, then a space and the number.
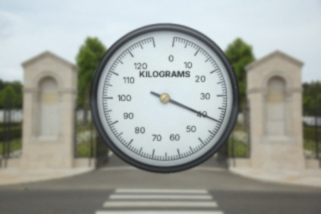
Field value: kg 40
